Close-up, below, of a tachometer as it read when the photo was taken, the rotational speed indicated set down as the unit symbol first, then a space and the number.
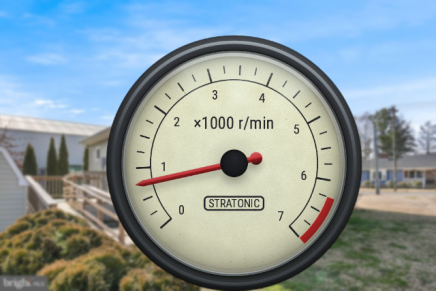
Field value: rpm 750
